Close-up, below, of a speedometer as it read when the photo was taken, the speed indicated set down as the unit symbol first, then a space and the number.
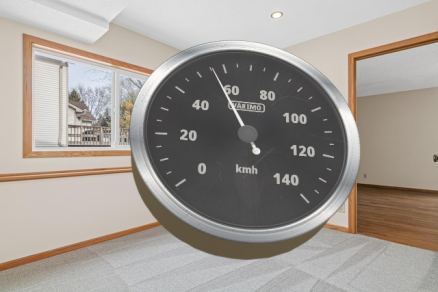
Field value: km/h 55
